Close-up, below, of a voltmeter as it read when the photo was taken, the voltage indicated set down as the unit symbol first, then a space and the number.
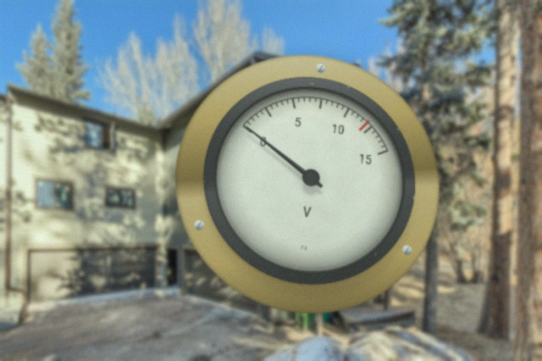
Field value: V 0
